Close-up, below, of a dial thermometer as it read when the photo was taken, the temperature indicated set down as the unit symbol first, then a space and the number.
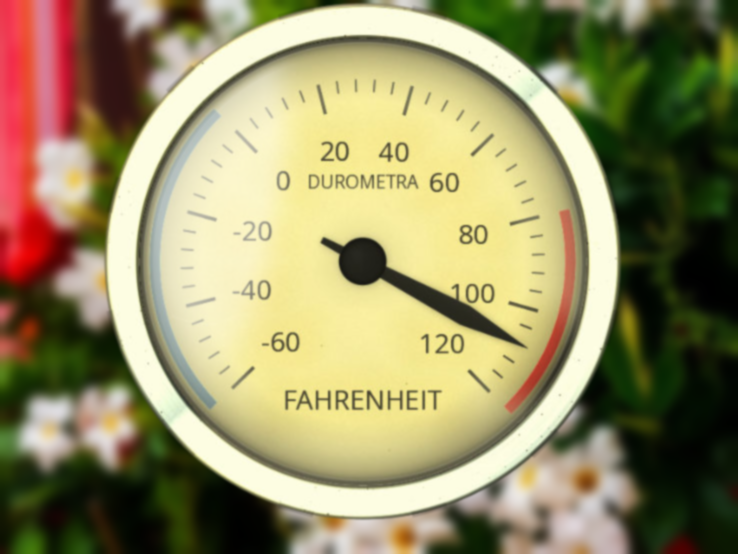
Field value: °F 108
